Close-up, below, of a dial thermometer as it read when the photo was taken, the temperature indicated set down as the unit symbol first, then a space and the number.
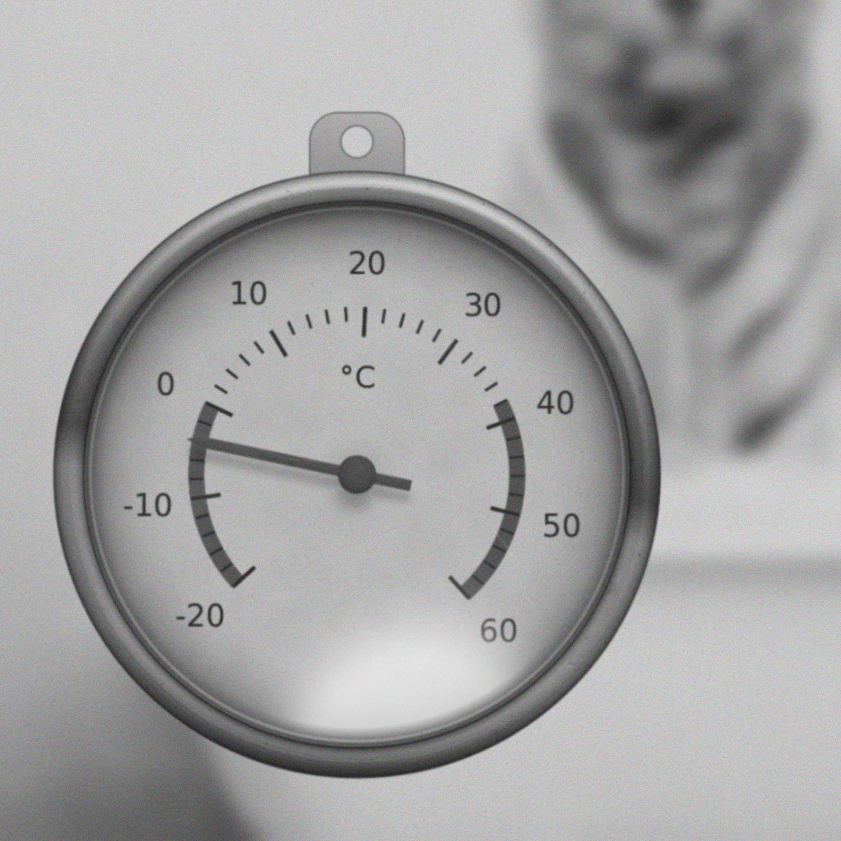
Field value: °C -4
